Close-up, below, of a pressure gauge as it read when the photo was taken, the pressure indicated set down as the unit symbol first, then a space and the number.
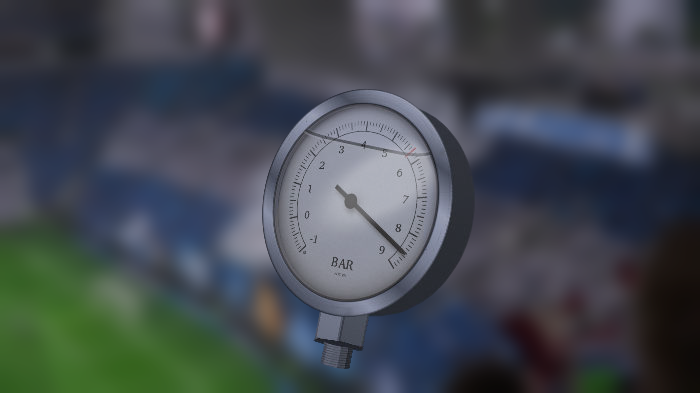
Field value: bar 8.5
